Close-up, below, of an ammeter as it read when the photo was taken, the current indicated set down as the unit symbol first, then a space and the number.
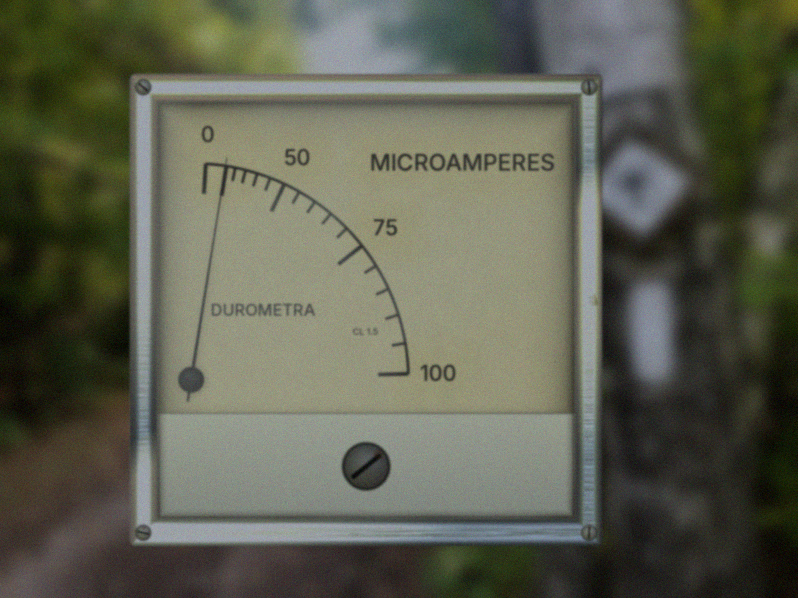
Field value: µA 25
